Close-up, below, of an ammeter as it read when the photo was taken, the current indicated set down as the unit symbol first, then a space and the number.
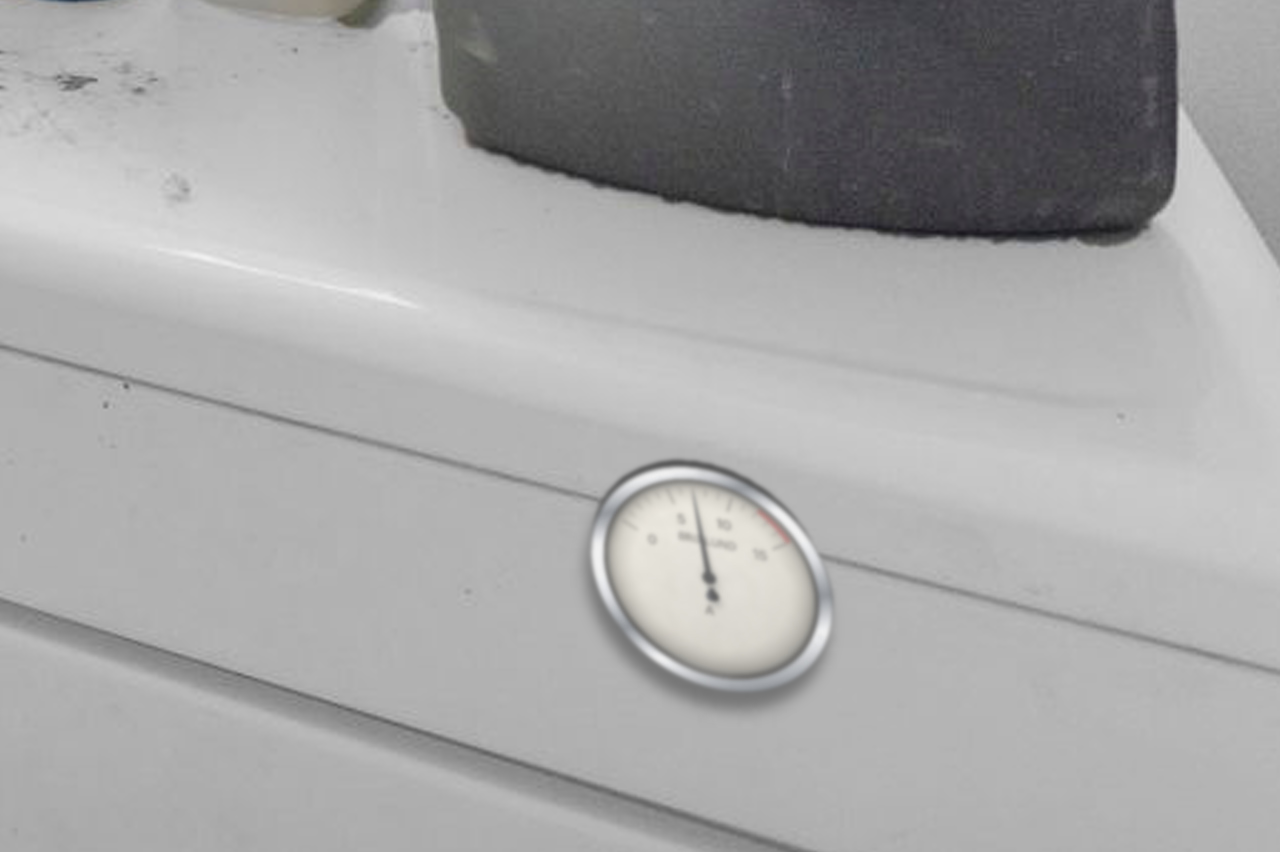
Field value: A 7
